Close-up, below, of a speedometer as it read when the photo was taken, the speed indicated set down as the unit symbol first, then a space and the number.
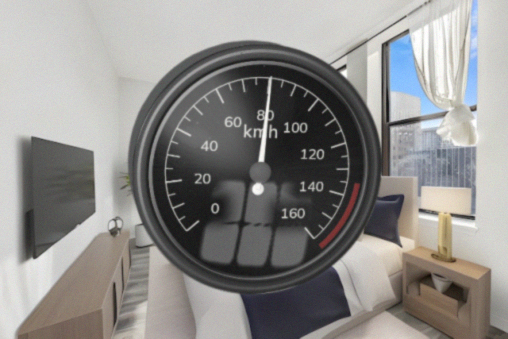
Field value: km/h 80
